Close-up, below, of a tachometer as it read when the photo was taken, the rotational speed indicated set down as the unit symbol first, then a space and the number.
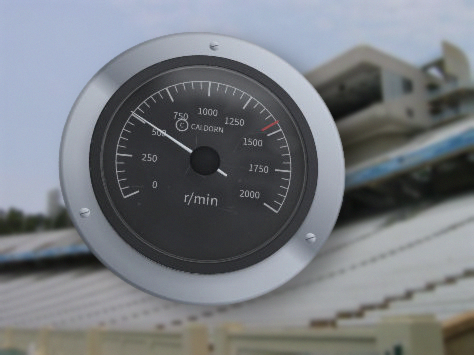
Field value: rpm 500
